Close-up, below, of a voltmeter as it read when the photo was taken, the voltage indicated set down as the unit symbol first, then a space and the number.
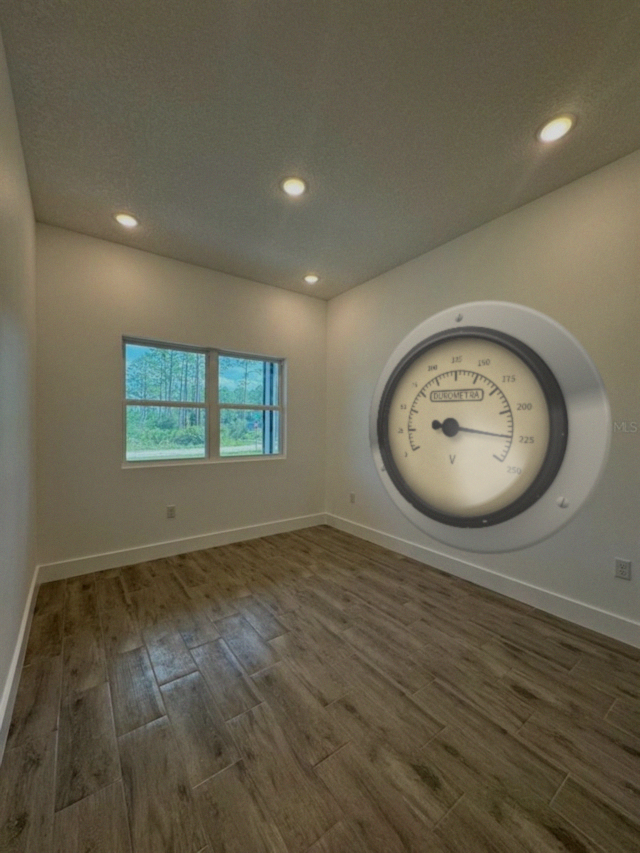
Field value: V 225
